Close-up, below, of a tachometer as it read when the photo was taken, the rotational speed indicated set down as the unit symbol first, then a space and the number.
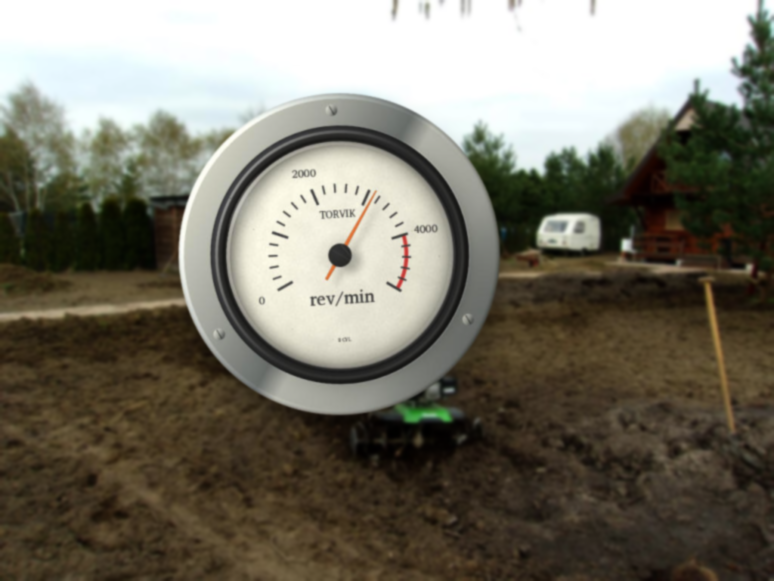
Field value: rpm 3100
